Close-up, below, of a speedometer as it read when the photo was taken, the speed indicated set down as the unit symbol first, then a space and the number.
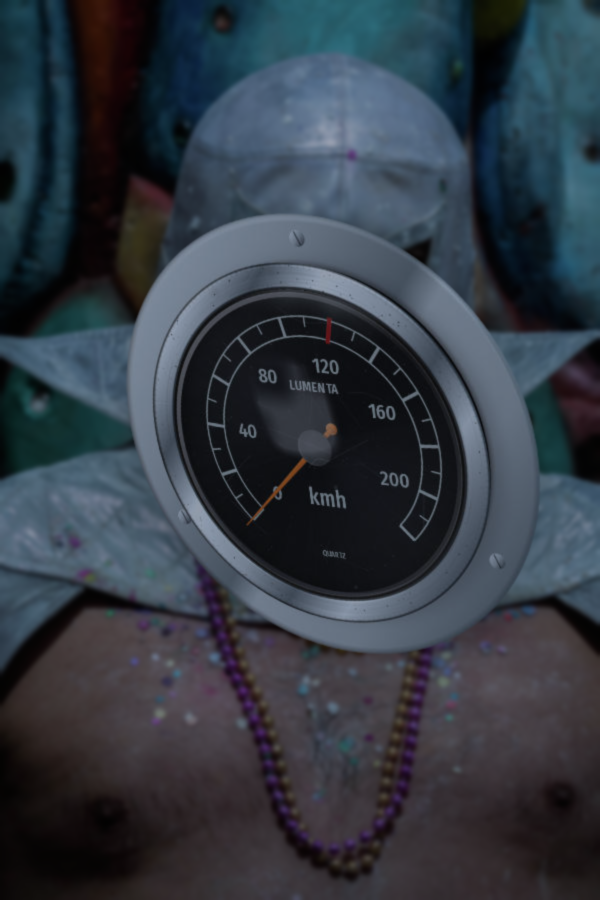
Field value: km/h 0
